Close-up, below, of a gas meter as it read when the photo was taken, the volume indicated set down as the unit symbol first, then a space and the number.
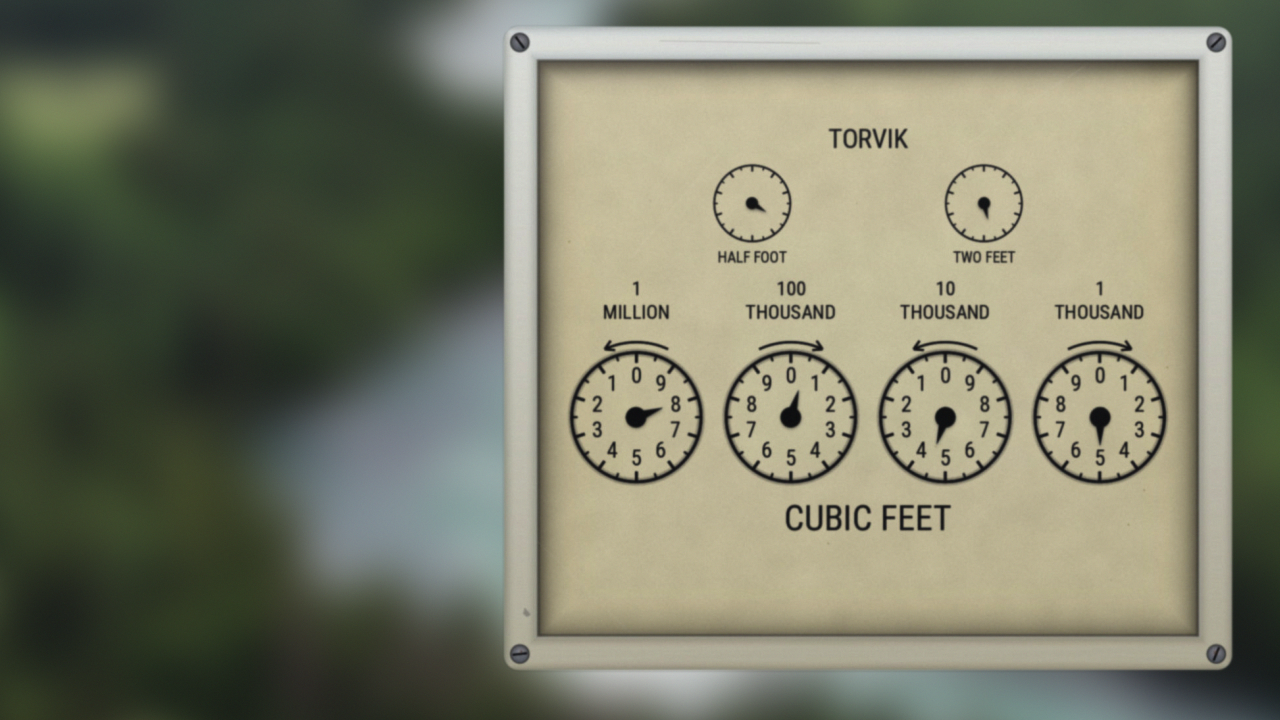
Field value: ft³ 804500
